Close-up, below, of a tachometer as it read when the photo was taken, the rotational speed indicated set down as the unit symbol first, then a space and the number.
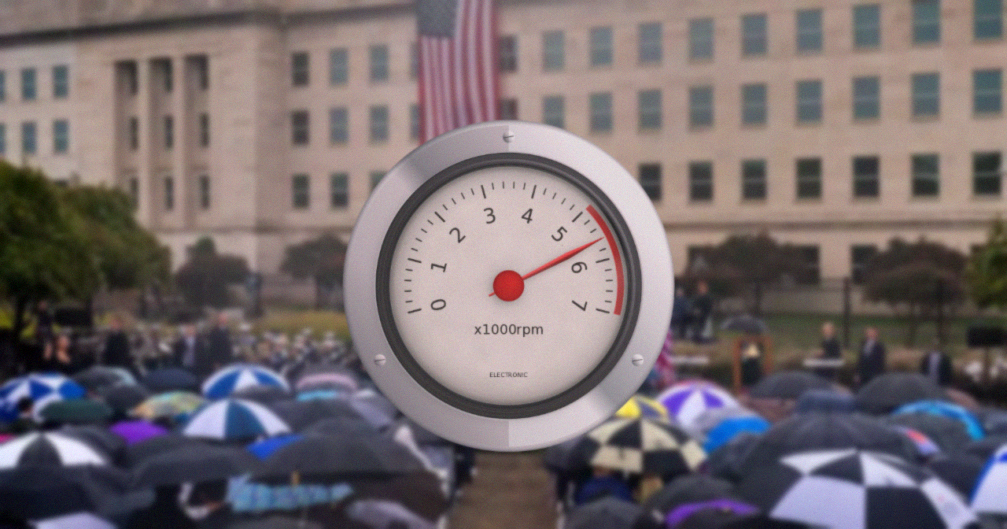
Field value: rpm 5600
